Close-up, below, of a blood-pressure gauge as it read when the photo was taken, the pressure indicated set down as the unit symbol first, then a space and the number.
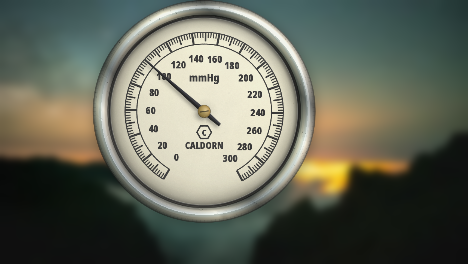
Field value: mmHg 100
